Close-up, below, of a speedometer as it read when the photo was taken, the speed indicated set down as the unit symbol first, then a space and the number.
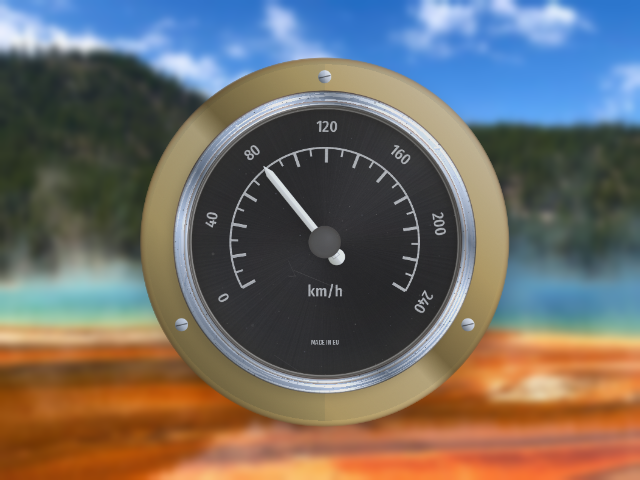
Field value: km/h 80
